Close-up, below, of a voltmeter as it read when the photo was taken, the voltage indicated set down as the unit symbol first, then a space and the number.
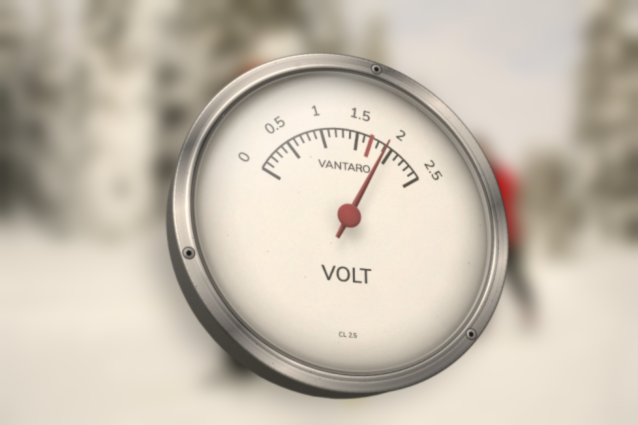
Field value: V 1.9
